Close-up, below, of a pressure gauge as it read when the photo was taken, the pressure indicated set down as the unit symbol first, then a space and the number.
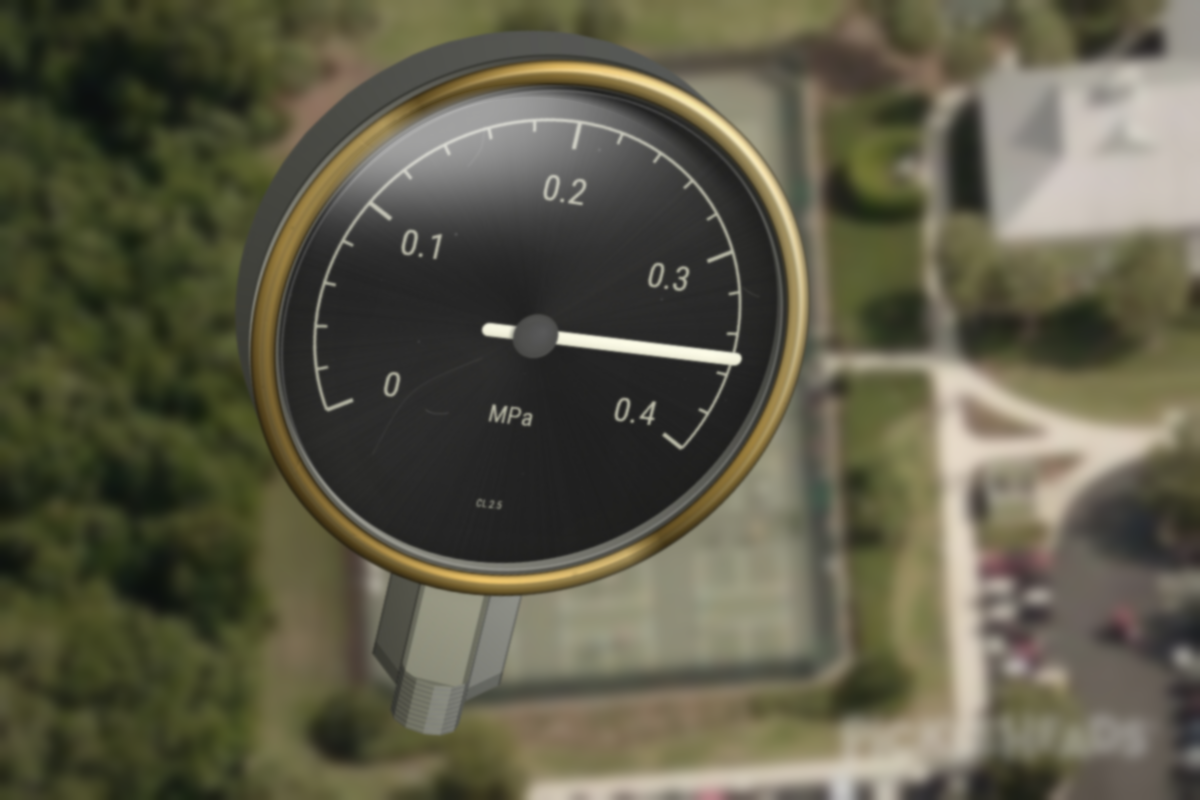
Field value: MPa 0.35
